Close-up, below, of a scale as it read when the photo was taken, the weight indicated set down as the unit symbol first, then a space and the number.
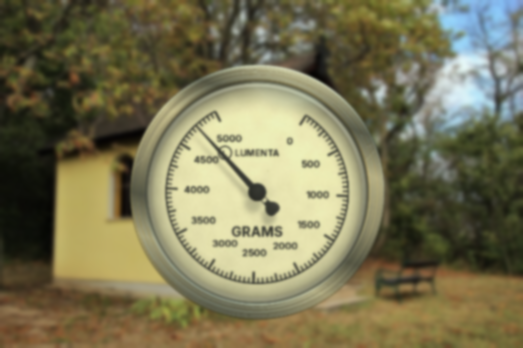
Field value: g 4750
